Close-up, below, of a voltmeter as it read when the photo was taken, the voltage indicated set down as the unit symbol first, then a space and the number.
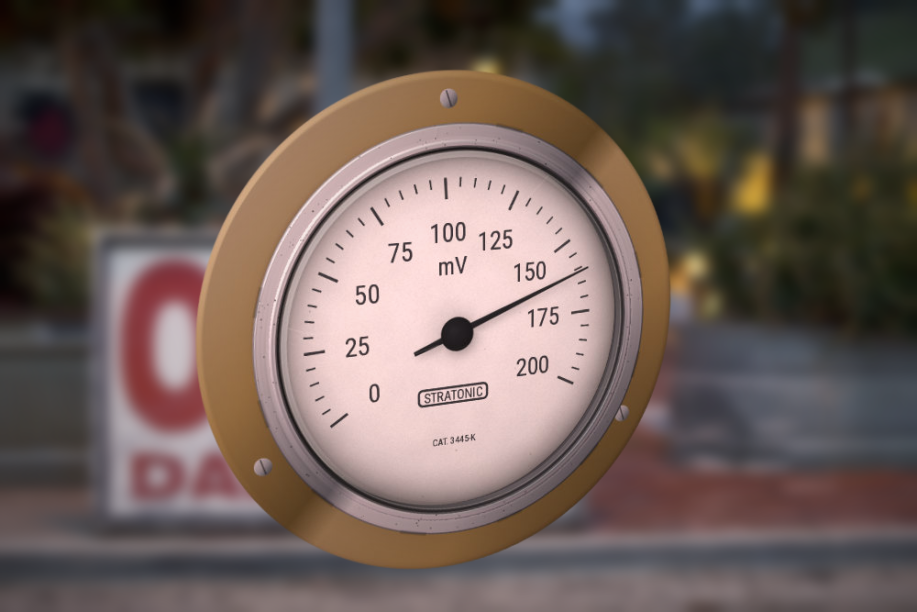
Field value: mV 160
